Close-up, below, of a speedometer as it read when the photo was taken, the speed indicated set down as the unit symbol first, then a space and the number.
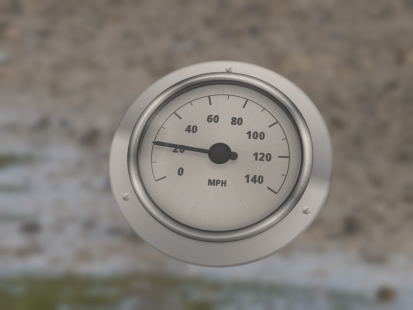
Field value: mph 20
